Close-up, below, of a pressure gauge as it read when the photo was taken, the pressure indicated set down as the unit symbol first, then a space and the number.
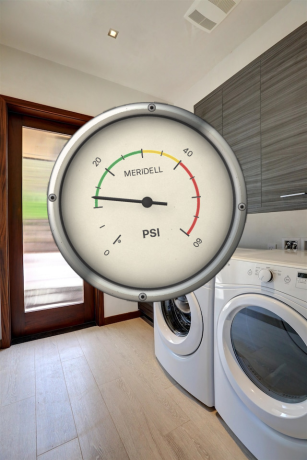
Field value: psi 12.5
